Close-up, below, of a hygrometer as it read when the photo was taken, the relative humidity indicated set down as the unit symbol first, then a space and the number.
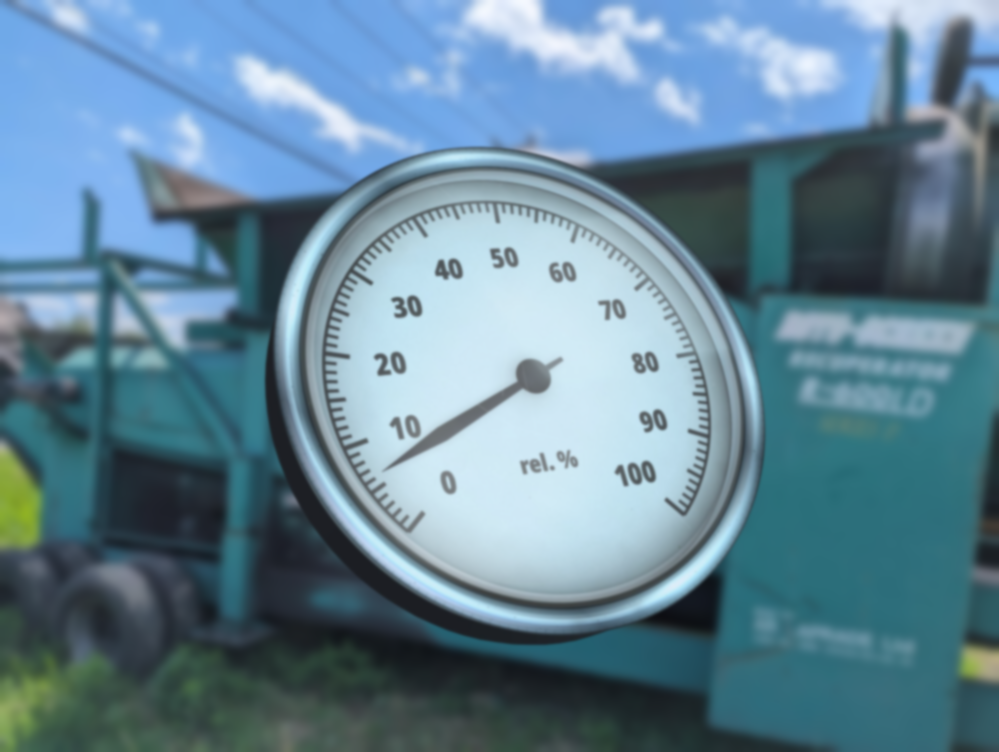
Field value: % 6
